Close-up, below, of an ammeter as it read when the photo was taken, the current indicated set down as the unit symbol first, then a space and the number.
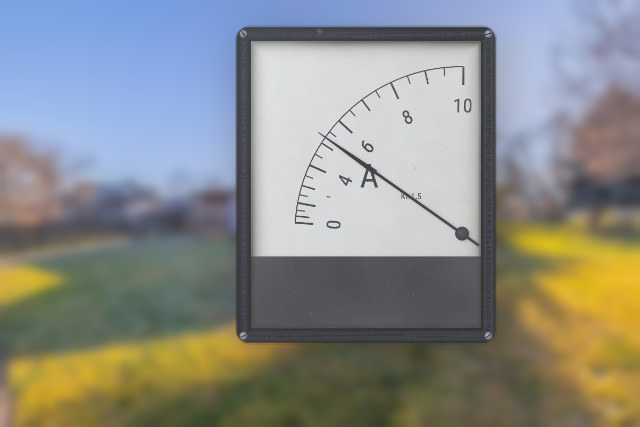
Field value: A 5.25
